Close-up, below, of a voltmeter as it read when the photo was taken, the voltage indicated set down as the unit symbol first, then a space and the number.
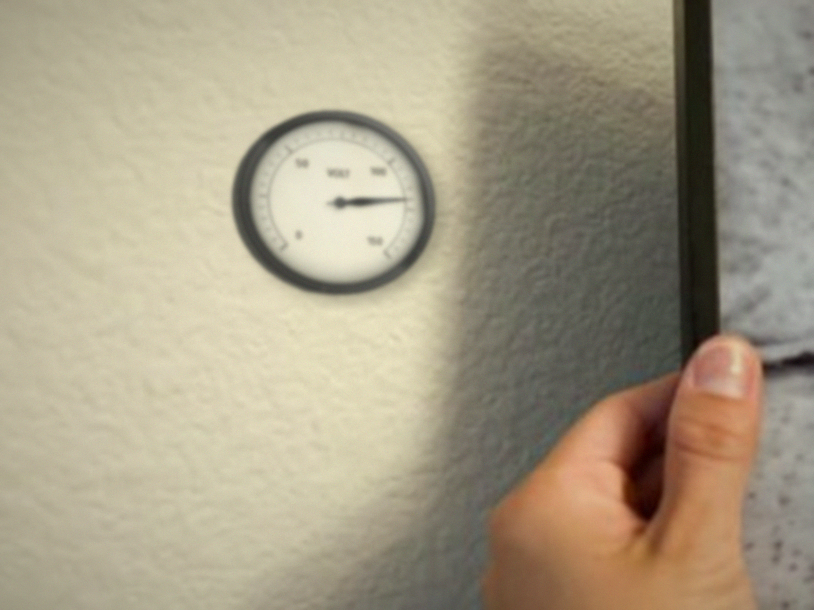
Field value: V 120
